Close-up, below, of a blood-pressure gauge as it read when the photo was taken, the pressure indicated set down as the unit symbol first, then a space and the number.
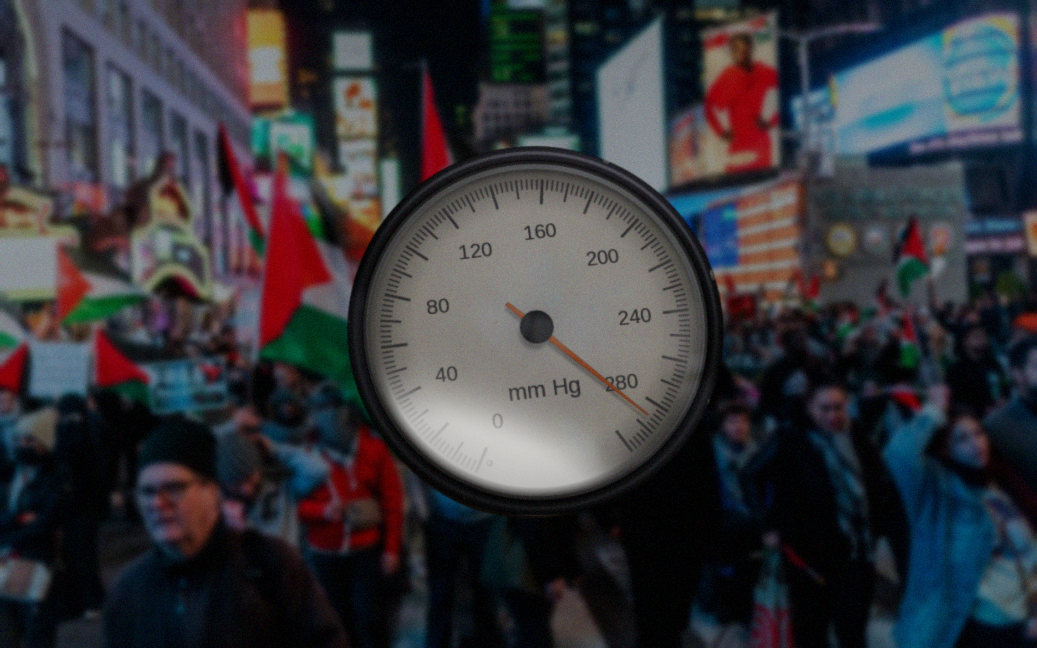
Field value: mmHg 286
